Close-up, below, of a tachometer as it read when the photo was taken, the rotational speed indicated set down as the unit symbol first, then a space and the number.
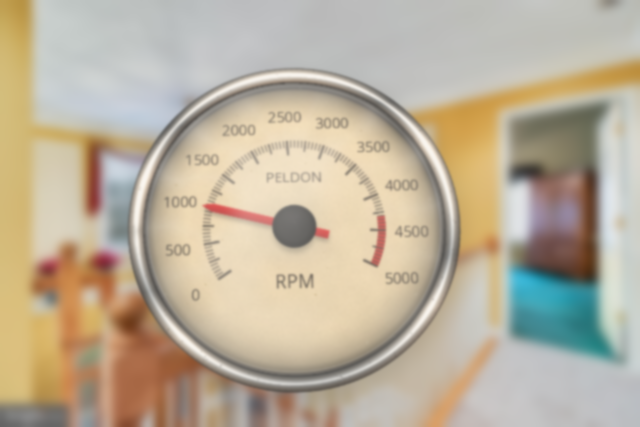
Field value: rpm 1000
